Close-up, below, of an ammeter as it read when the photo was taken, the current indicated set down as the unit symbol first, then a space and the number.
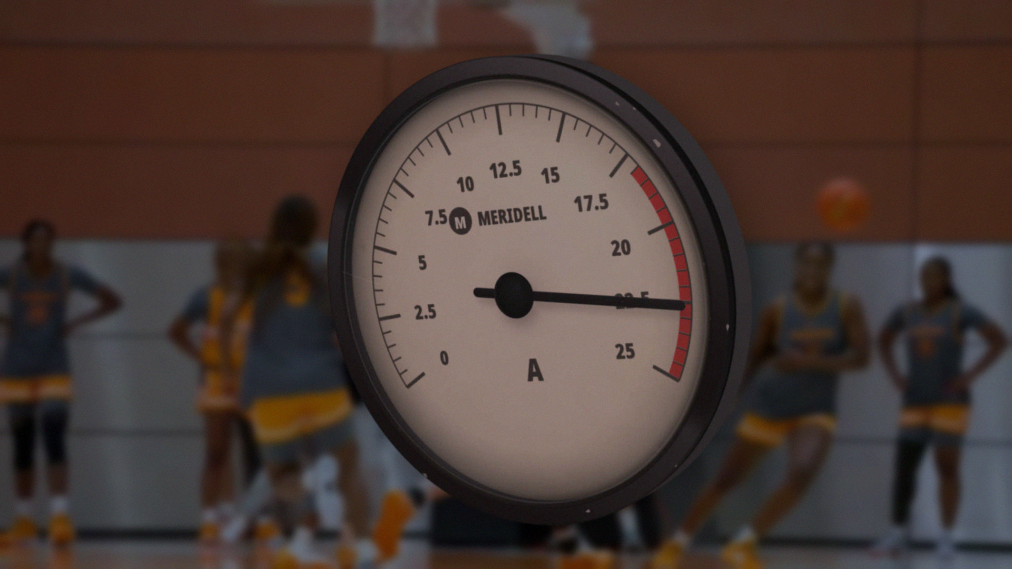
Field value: A 22.5
